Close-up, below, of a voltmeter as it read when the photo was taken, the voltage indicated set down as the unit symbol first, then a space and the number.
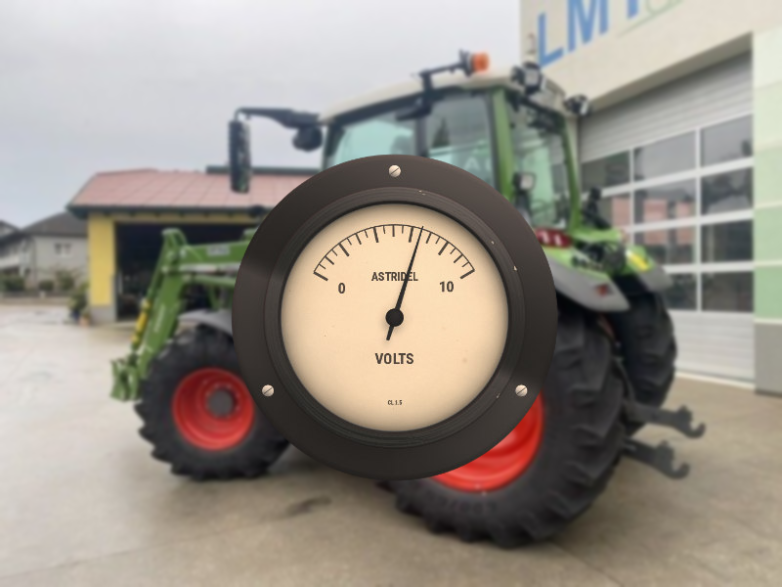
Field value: V 6.5
